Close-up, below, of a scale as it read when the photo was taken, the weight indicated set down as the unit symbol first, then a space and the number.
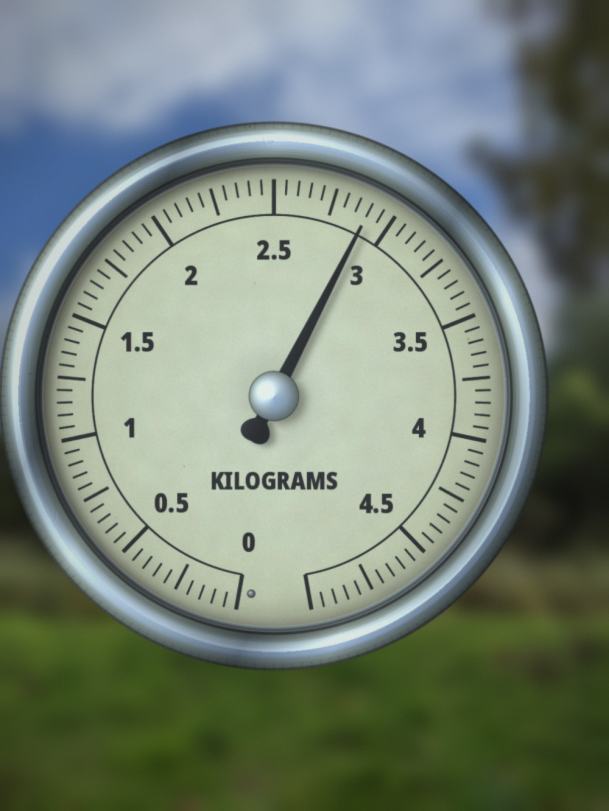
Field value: kg 2.9
